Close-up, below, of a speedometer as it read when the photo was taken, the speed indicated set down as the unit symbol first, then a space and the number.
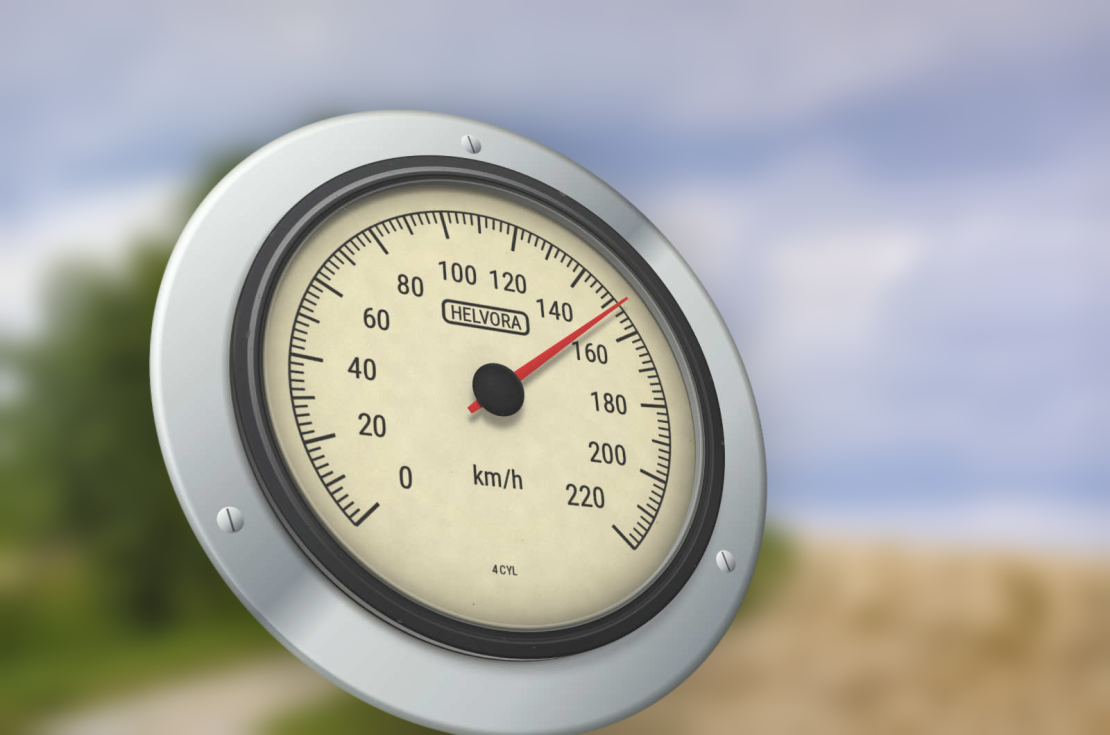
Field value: km/h 152
